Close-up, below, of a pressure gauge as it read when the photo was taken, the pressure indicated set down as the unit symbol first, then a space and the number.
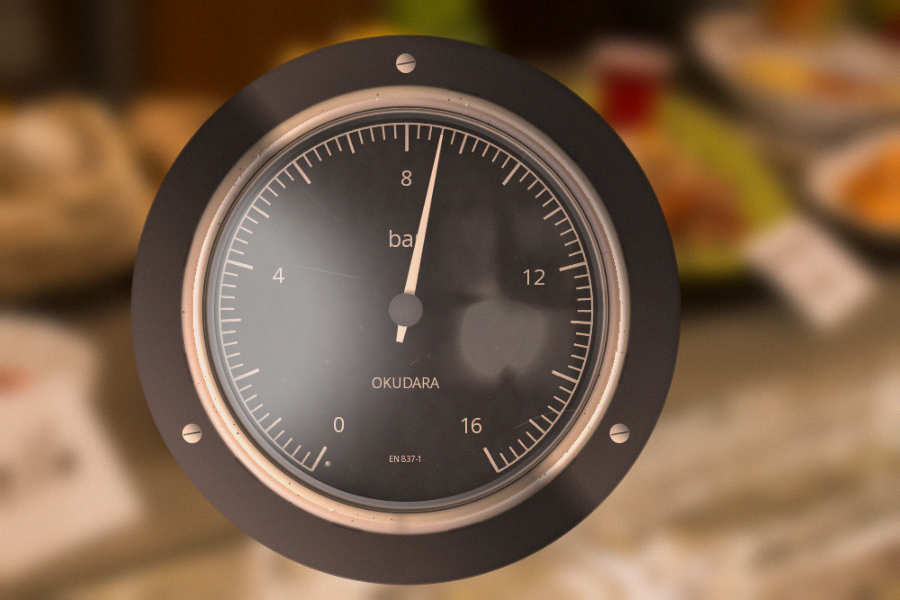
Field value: bar 8.6
